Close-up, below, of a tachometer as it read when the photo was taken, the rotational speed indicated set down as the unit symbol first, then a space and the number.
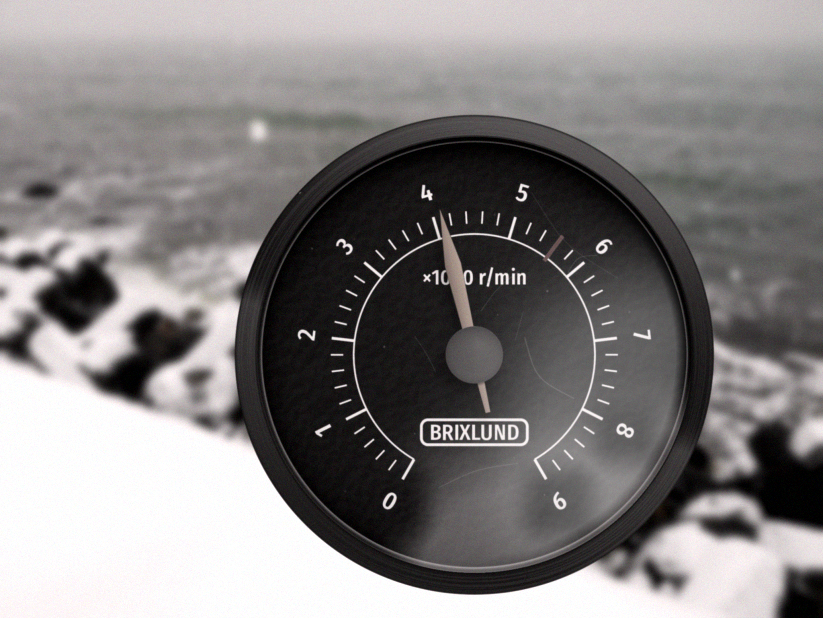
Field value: rpm 4100
